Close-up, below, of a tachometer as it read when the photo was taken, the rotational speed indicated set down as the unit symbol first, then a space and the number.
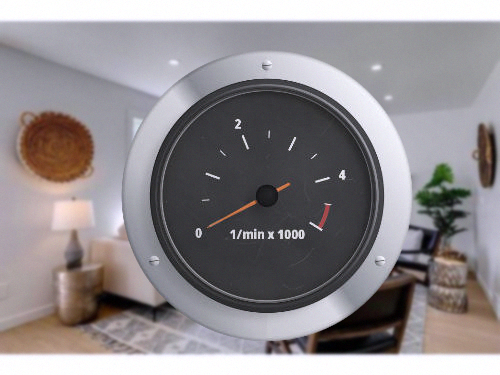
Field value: rpm 0
